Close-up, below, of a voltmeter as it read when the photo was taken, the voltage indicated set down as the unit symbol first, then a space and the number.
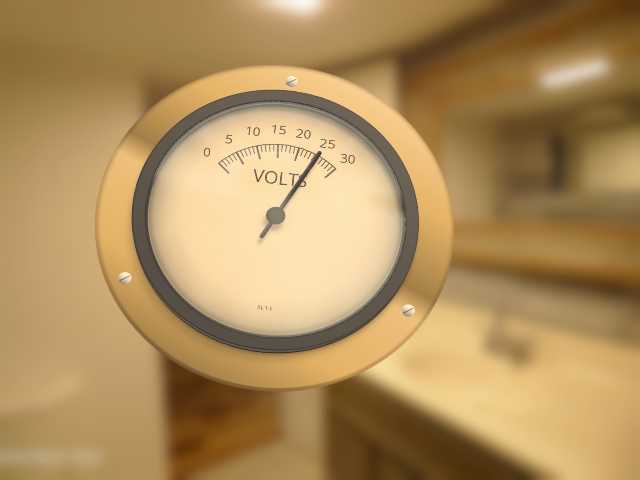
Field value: V 25
